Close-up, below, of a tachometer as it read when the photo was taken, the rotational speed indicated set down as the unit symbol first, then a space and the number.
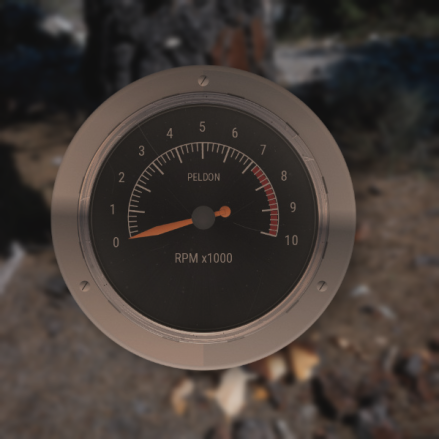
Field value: rpm 0
